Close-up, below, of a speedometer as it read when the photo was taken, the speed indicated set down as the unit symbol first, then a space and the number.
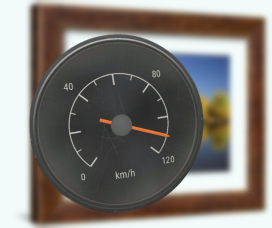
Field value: km/h 110
